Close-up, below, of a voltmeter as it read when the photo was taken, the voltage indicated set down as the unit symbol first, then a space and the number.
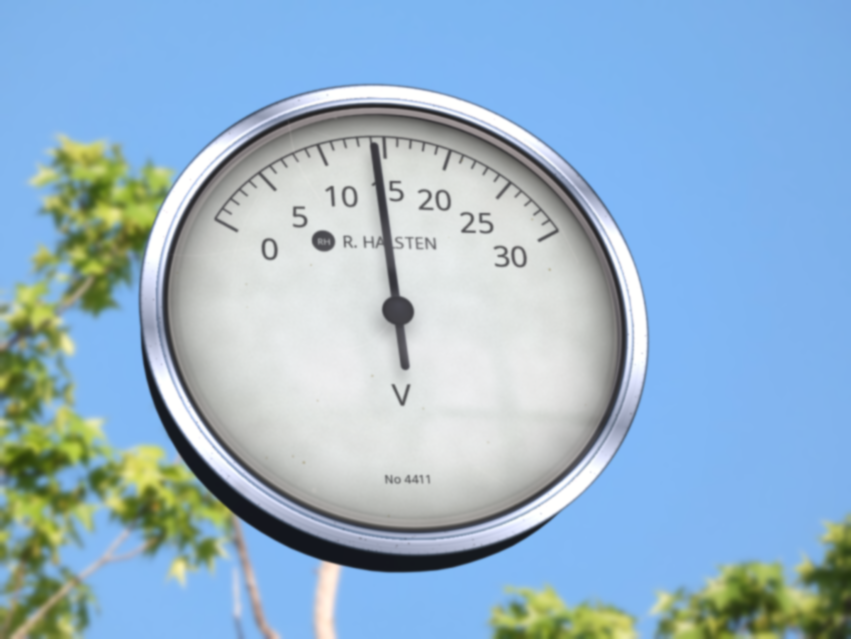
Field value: V 14
